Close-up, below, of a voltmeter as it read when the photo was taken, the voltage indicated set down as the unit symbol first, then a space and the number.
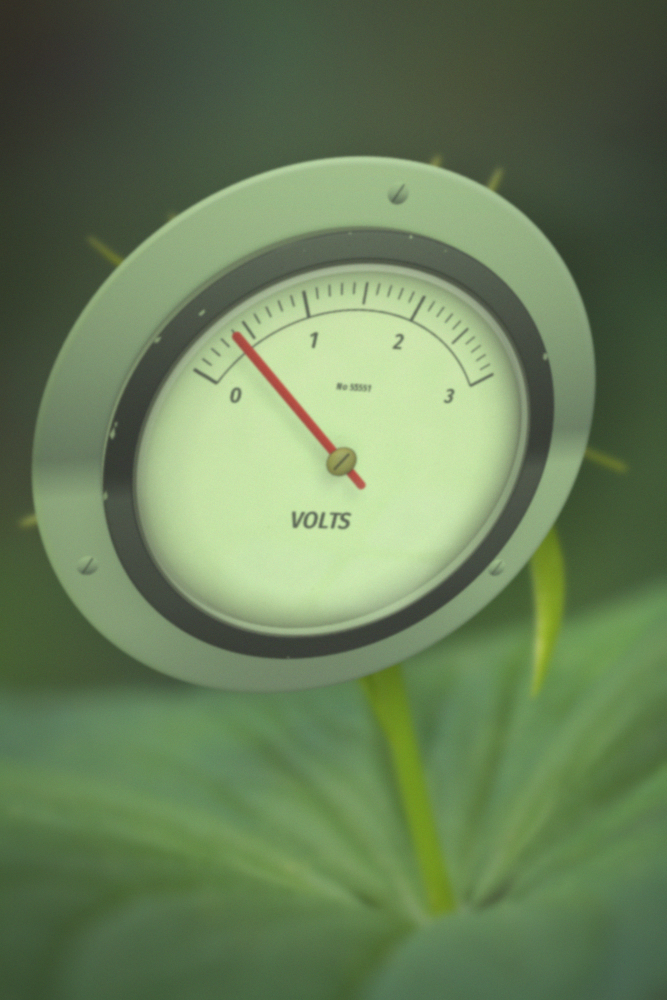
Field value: V 0.4
